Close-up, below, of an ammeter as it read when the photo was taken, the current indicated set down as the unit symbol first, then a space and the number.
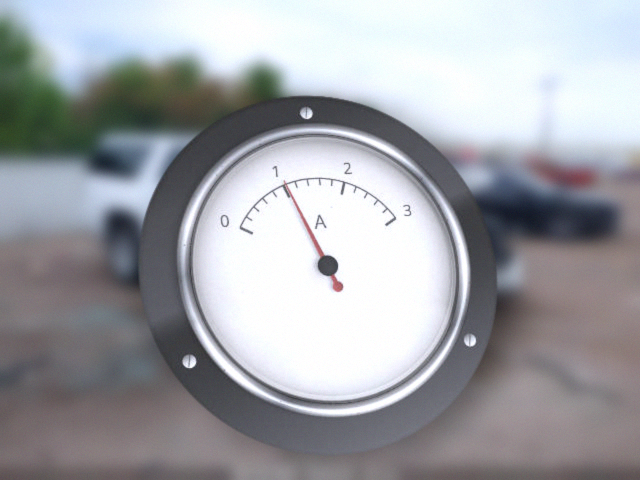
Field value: A 1
